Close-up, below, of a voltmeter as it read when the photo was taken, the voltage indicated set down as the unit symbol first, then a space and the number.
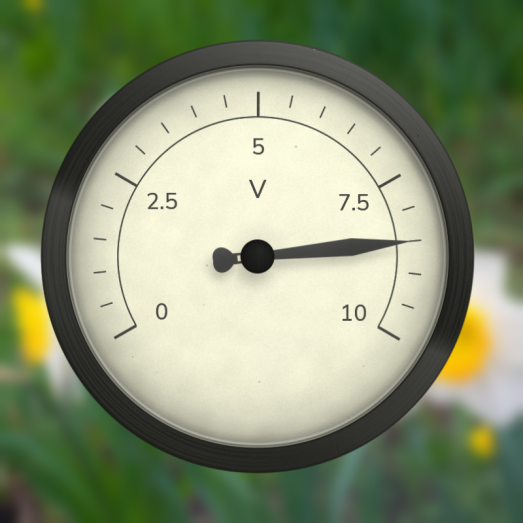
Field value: V 8.5
